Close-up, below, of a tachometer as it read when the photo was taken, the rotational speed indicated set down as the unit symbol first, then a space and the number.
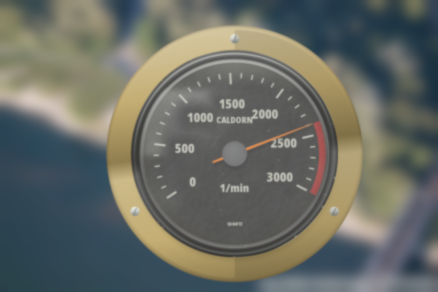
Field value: rpm 2400
